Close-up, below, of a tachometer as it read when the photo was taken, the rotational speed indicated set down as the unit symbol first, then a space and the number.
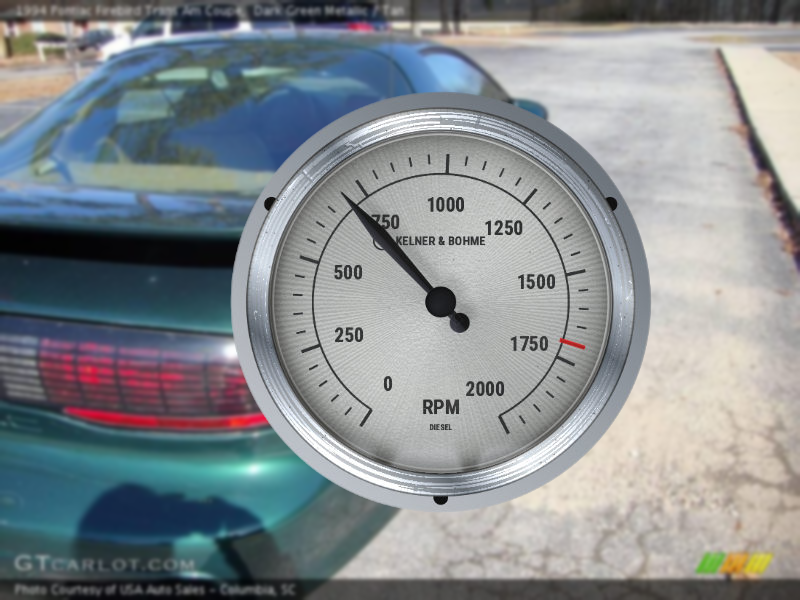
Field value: rpm 700
